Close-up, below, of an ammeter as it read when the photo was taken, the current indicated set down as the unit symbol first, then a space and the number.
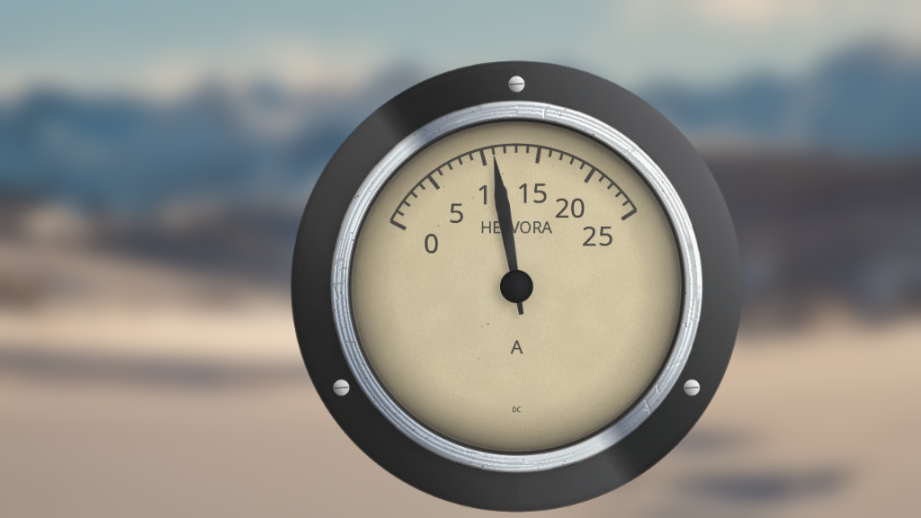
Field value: A 11
